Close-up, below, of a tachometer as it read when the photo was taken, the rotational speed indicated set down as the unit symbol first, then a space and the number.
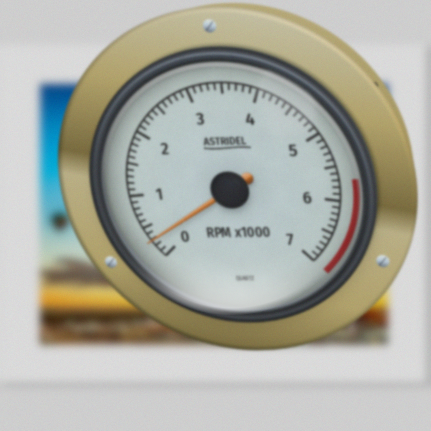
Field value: rpm 300
